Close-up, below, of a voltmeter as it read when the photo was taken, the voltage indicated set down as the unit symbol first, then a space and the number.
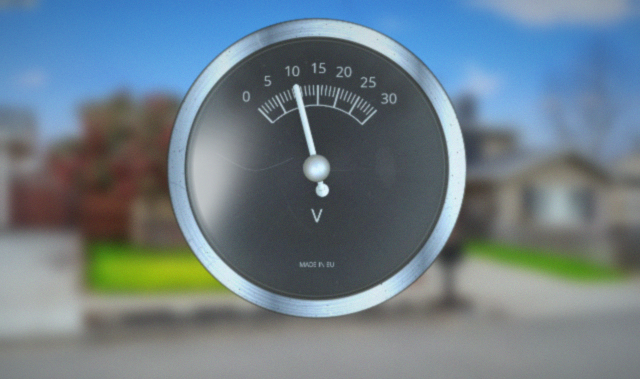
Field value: V 10
